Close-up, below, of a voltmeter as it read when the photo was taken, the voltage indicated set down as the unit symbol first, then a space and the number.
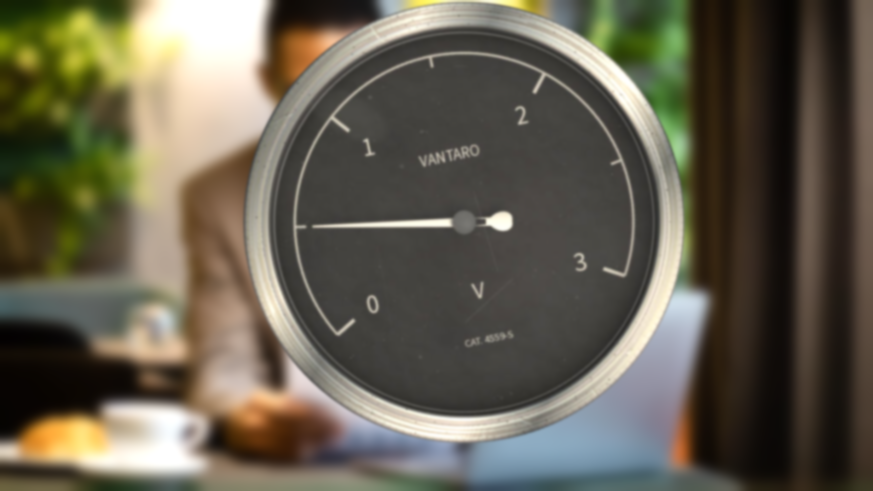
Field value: V 0.5
